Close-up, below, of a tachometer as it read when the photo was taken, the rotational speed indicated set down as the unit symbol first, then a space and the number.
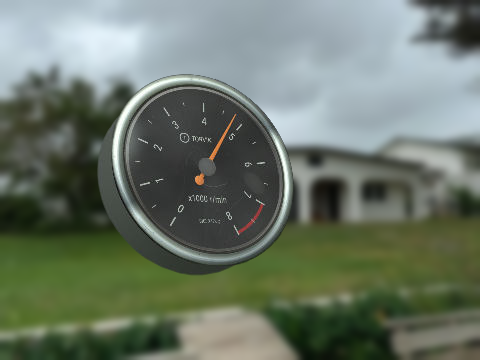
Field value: rpm 4750
